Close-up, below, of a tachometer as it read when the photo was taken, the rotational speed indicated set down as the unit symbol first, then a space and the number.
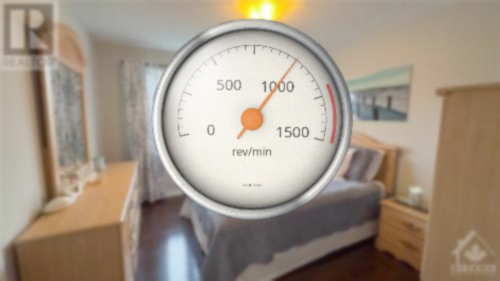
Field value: rpm 1000
